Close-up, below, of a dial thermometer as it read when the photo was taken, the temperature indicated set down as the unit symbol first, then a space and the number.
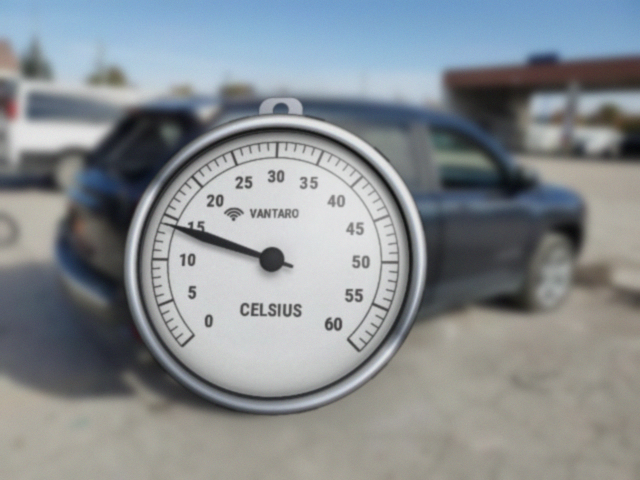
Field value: °C 14
